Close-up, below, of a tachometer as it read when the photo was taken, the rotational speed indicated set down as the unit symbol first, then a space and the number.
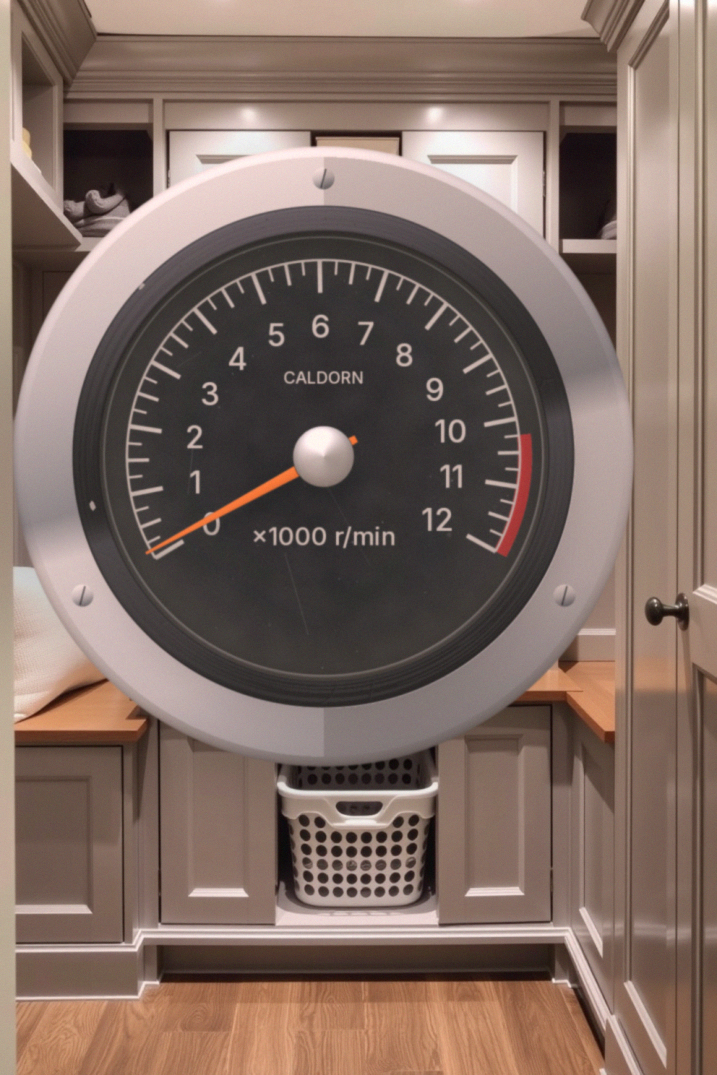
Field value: rpm 125
